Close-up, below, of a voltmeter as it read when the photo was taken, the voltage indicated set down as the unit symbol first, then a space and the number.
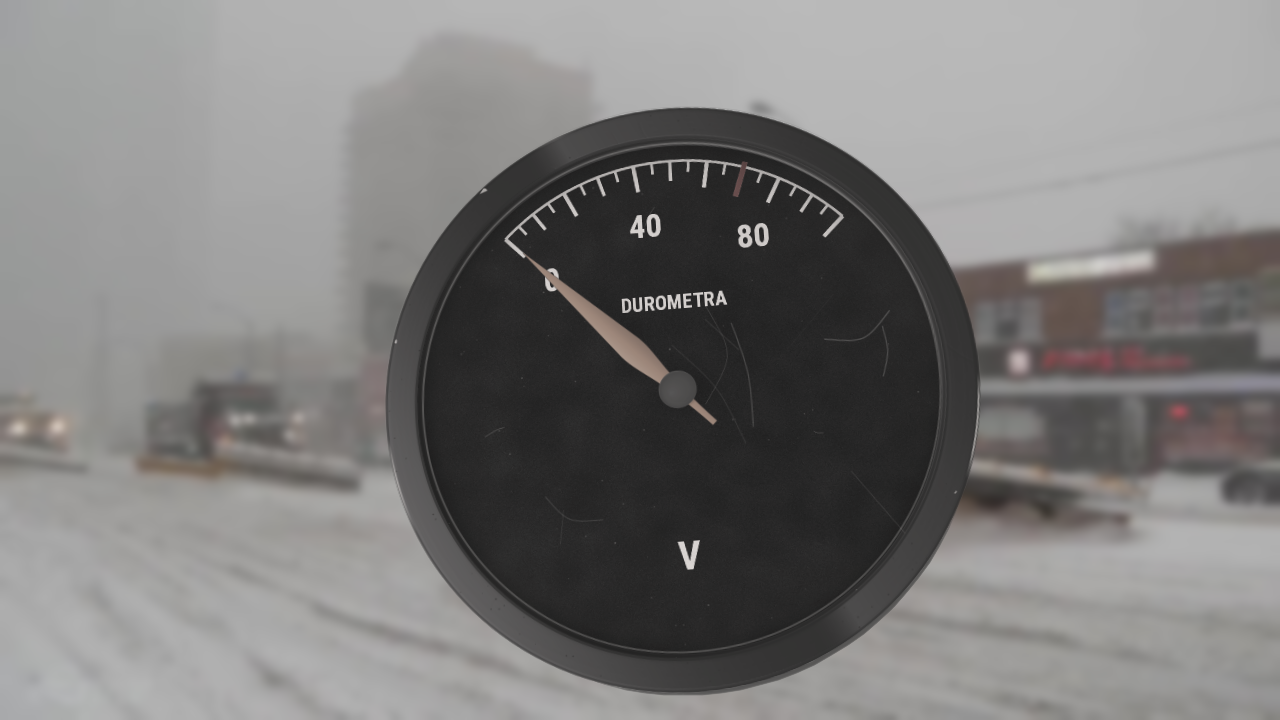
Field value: V 0
